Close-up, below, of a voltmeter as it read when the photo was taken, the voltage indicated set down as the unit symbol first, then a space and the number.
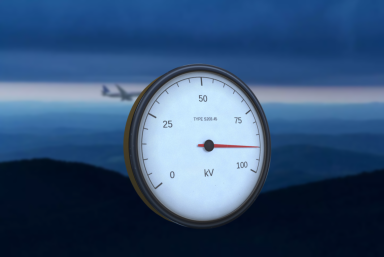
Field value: kV 90
